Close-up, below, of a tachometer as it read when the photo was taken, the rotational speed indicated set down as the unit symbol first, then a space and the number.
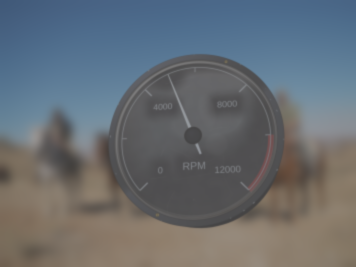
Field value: rpm 5000
